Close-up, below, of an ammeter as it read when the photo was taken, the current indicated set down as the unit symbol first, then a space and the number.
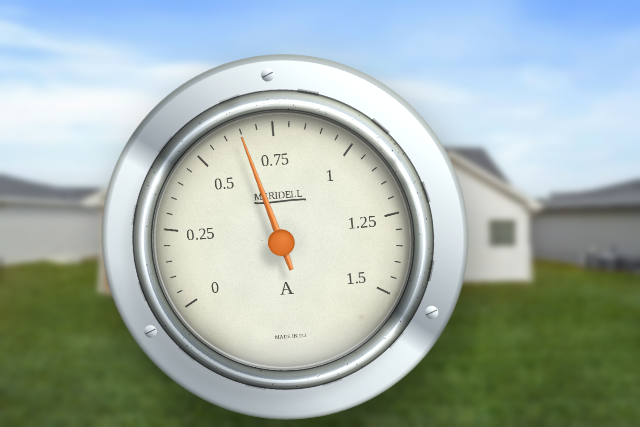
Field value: A 0.65
